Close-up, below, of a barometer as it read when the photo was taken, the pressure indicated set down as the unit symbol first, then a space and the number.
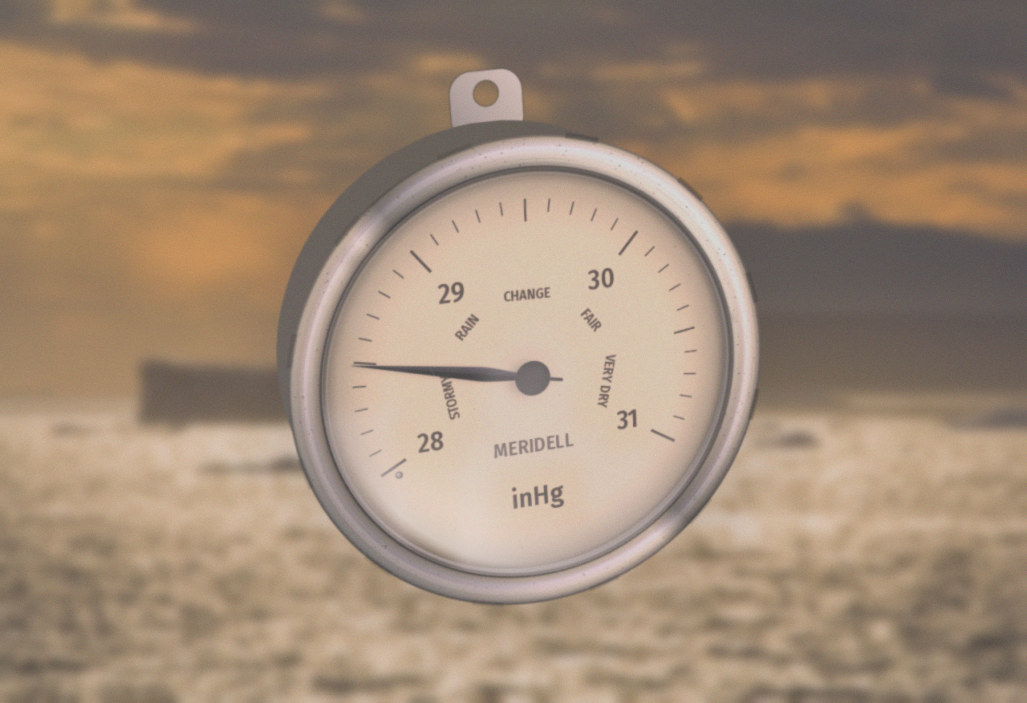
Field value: inHg 28.5
